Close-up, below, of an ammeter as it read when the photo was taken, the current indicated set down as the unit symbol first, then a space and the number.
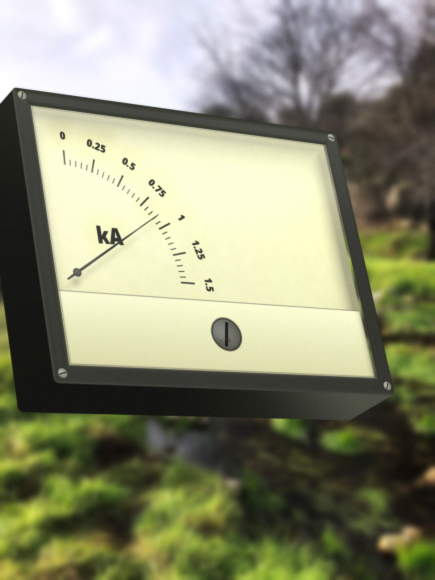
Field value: kA 0.9
